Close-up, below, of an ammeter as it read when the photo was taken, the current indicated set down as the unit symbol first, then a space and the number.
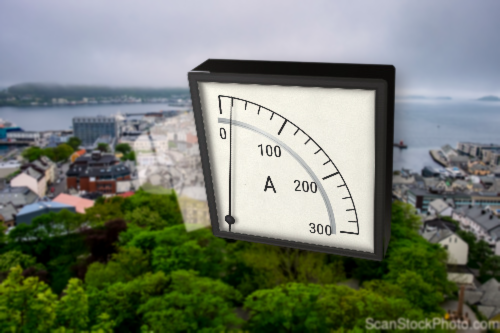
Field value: A 20
